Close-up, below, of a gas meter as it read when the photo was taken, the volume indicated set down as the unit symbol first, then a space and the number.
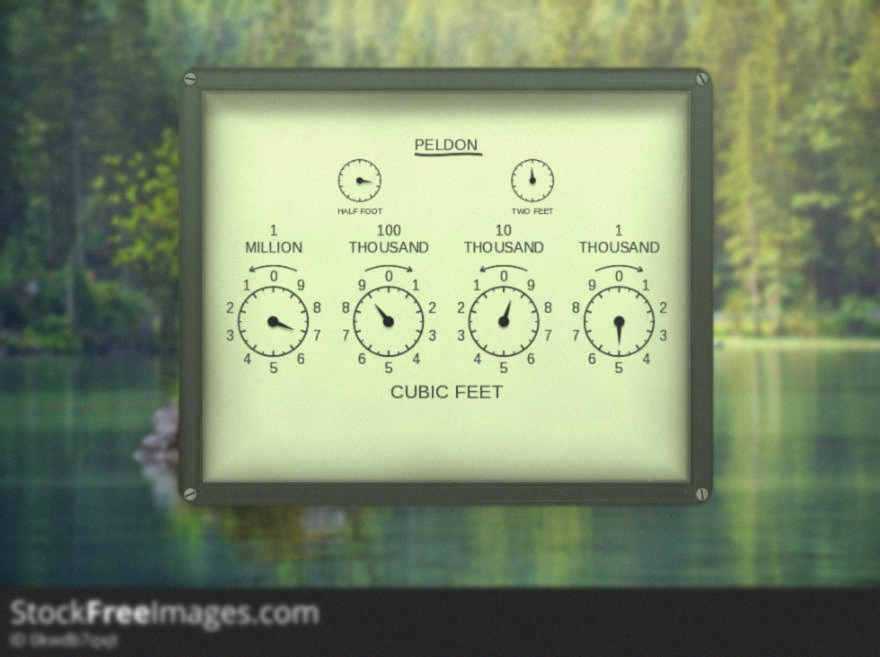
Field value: ft³ 689500
